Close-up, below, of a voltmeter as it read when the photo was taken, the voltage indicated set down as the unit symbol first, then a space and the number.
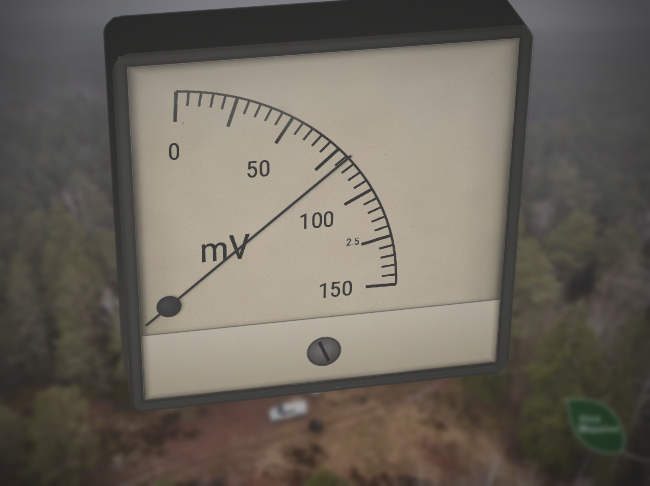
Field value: mV 80
